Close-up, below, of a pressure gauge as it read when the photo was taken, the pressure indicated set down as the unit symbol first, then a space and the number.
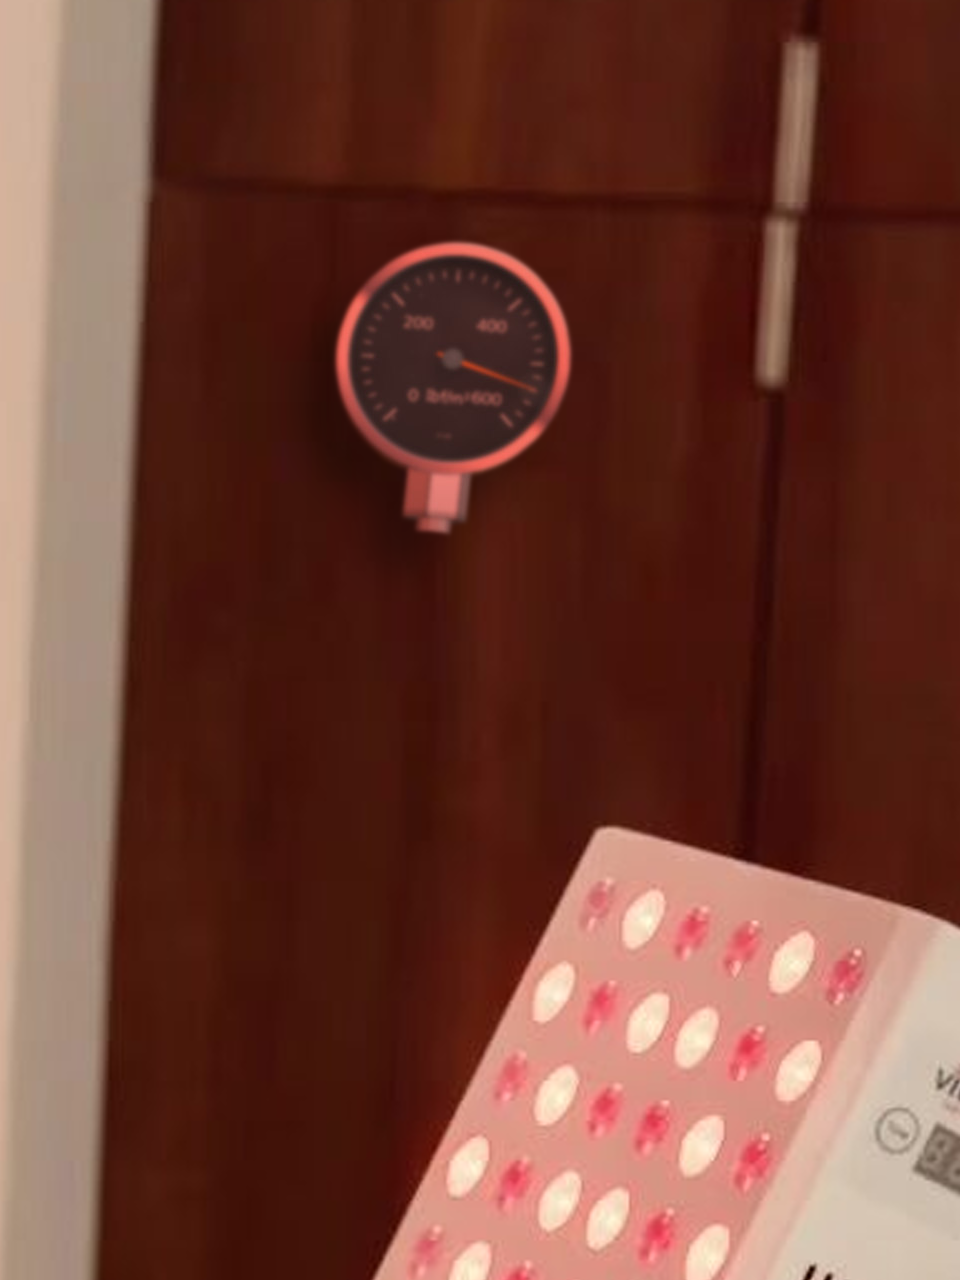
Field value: psi 540
